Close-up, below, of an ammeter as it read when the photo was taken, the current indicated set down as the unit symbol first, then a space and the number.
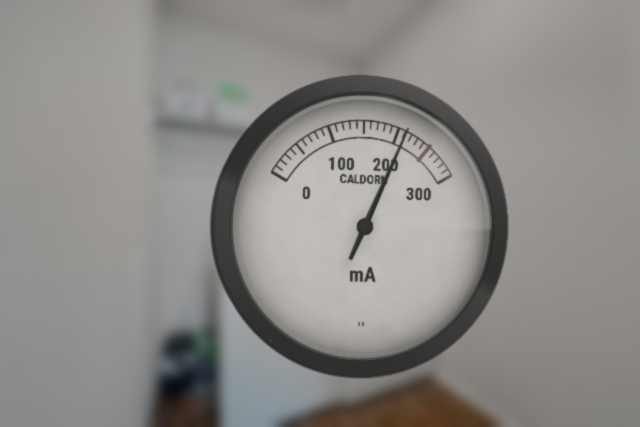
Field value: mA 210
